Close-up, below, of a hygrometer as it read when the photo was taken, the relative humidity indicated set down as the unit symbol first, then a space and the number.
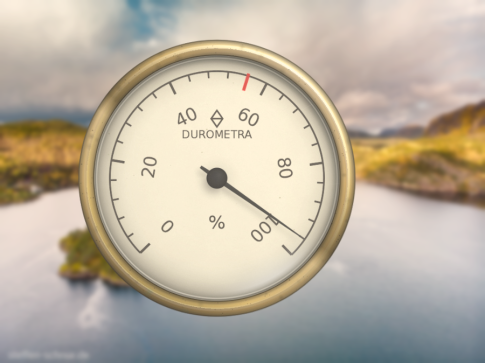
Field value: % 96
